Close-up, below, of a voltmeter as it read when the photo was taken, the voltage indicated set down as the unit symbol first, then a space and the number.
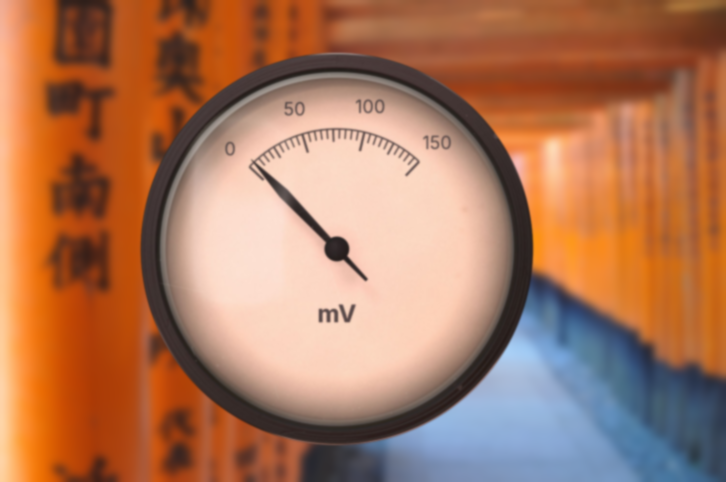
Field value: mV 5
